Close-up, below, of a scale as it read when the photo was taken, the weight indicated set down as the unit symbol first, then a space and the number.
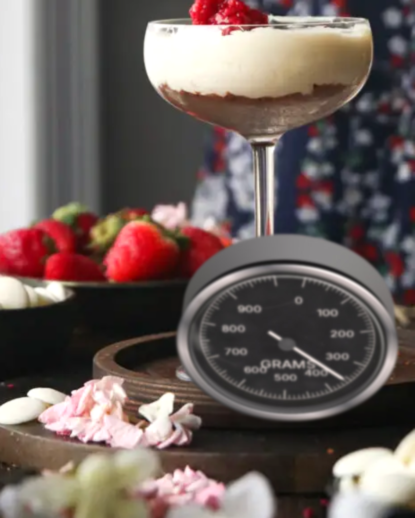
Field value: g 350
